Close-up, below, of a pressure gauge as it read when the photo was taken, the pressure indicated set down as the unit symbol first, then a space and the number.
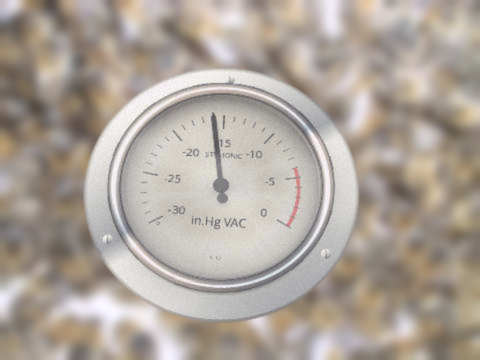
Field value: inHg -16
